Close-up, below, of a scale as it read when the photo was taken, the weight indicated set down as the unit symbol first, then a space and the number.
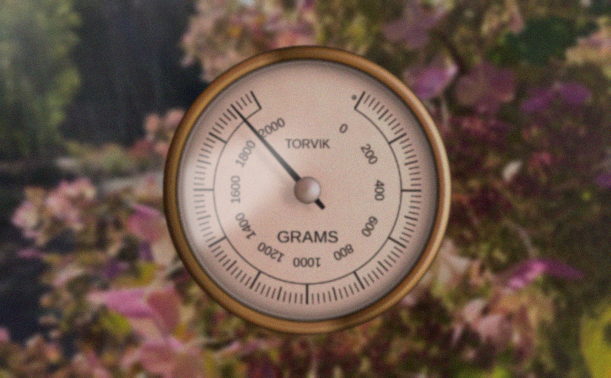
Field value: g 1920
